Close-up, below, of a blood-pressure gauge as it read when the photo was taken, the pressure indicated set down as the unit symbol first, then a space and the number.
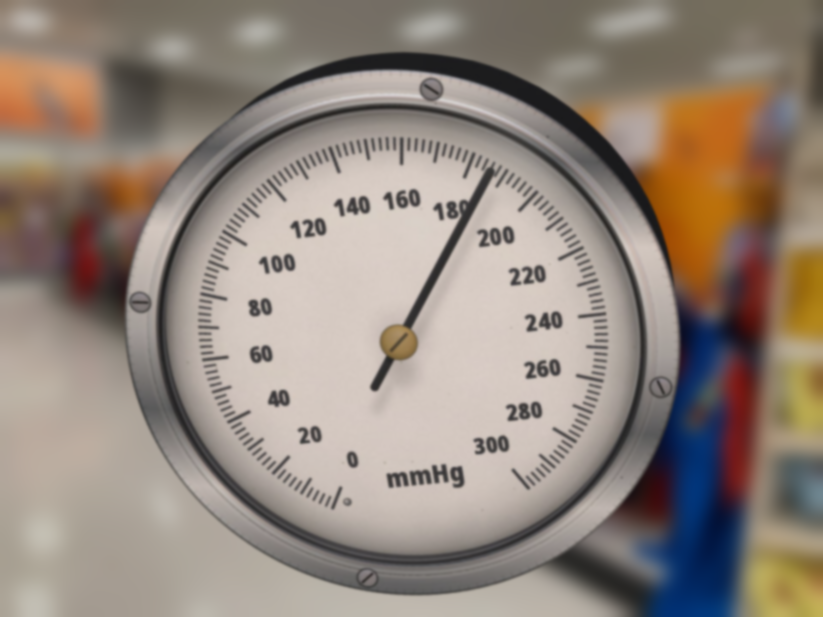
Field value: mmHg 186
